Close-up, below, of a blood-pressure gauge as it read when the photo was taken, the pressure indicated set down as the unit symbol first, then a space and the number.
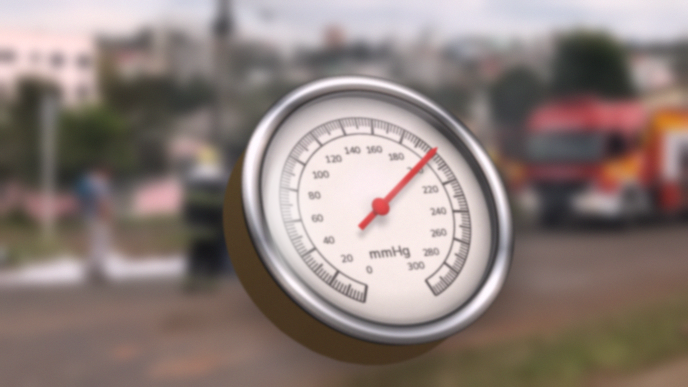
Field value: mmHg 200
